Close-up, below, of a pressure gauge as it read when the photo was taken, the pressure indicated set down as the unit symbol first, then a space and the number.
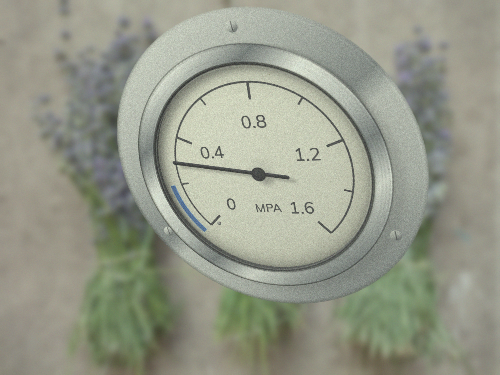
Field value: MPa 0.3
